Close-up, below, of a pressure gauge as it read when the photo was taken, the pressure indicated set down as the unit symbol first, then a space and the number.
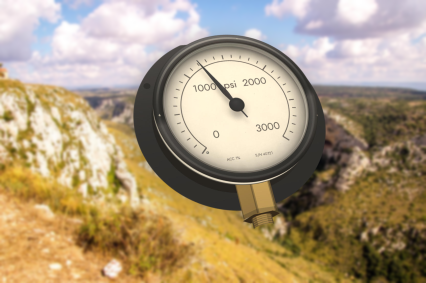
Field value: psi 1200
